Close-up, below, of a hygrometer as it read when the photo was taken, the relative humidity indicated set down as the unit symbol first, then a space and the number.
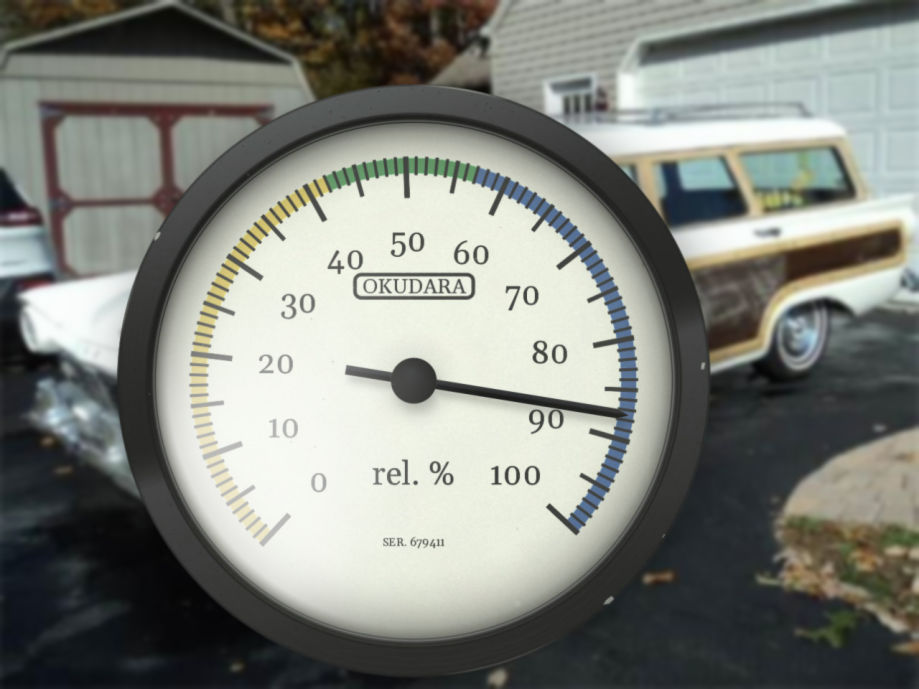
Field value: % 87.5
